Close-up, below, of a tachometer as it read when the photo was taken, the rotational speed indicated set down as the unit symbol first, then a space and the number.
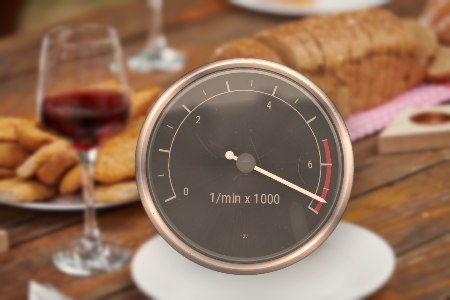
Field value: rpm 6750
